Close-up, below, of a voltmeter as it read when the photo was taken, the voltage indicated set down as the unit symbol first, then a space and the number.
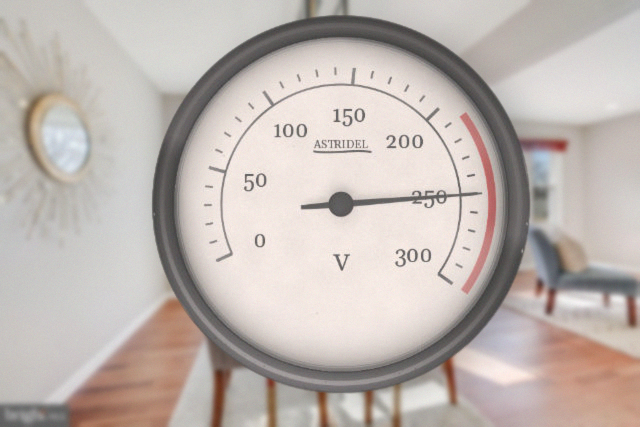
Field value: V 250
